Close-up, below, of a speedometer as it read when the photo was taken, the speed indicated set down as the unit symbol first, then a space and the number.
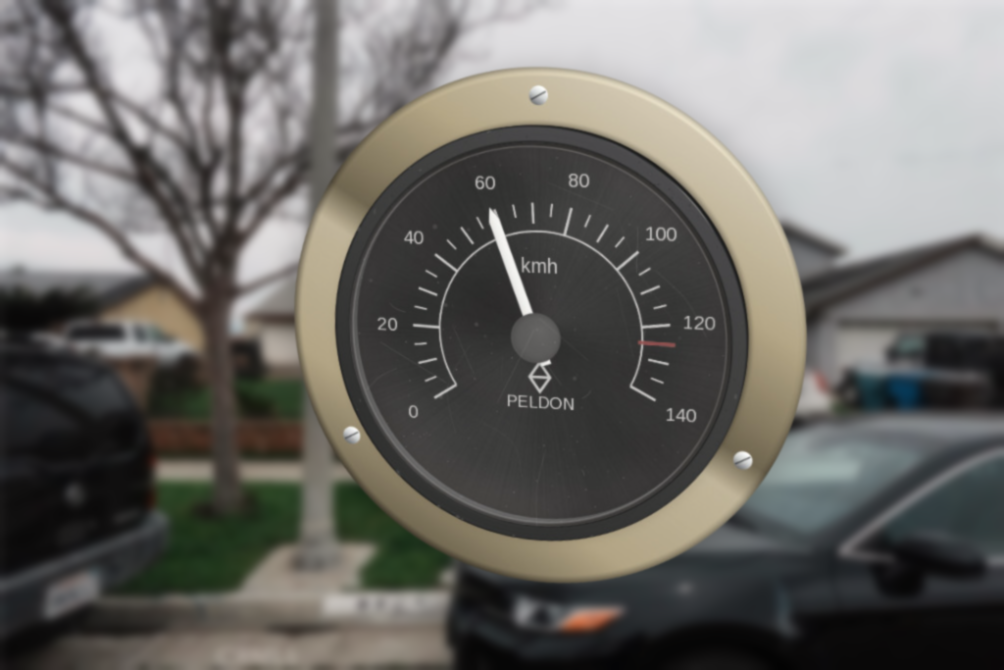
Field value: km/h 60
